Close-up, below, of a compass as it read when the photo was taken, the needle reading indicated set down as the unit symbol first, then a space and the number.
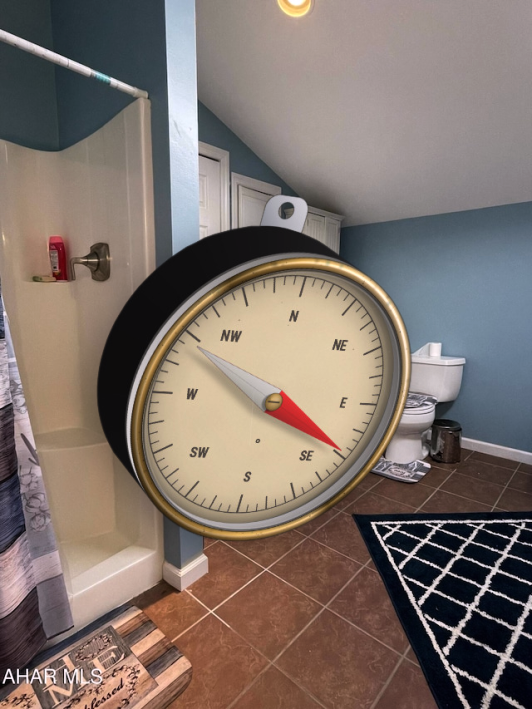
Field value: ° 117.5
